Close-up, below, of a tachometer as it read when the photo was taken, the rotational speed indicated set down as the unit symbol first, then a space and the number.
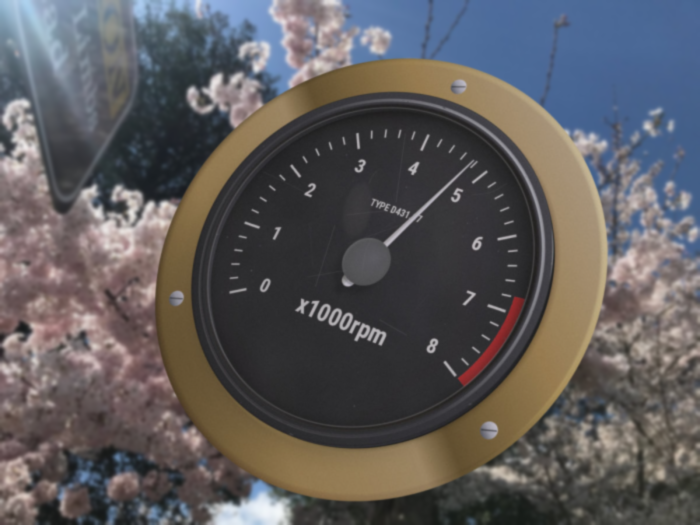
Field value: rpm 4800
